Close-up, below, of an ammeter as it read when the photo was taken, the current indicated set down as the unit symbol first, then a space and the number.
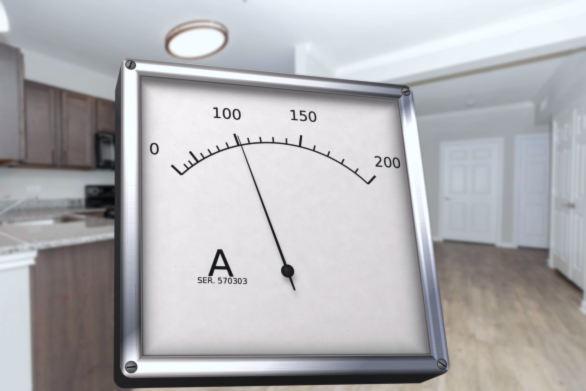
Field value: A 100
